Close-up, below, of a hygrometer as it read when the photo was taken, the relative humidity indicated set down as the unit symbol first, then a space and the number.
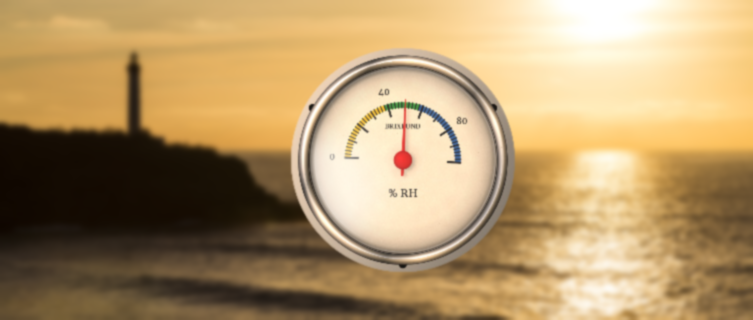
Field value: % 50
